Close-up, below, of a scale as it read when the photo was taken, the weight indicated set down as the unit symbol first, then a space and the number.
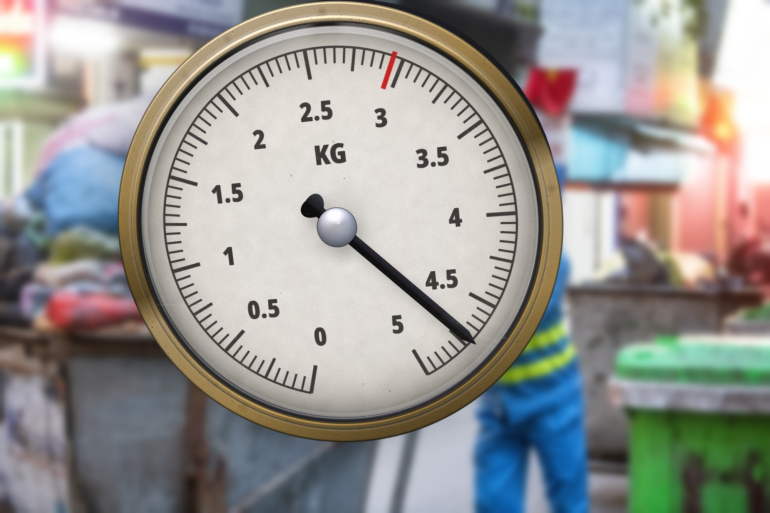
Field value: kg 4.7
